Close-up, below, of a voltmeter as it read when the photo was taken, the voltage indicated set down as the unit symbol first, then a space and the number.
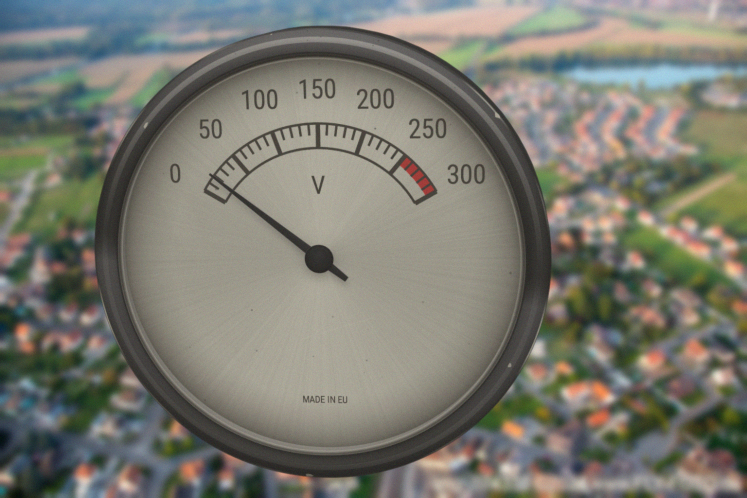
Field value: V 20
